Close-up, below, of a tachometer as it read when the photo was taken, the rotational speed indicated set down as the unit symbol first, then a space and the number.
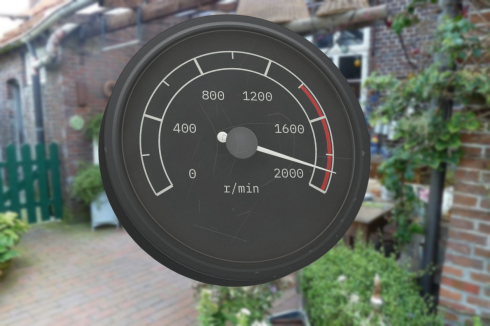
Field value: rpm 1900
